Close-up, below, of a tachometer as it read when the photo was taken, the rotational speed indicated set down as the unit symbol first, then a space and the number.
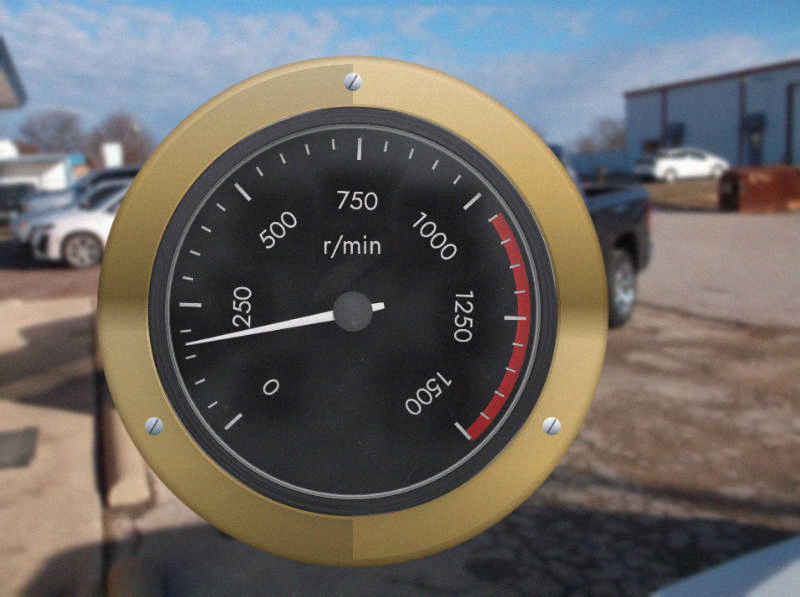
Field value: rpm 175
